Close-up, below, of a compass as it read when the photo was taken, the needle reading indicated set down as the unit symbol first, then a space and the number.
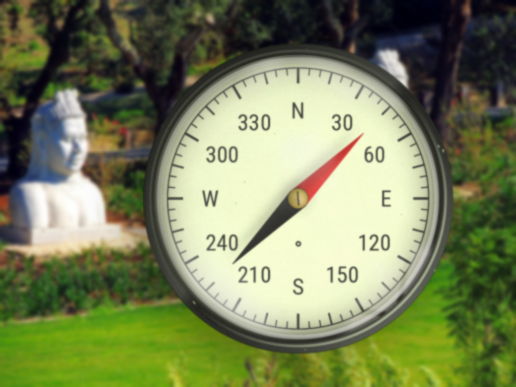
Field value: ° 45
